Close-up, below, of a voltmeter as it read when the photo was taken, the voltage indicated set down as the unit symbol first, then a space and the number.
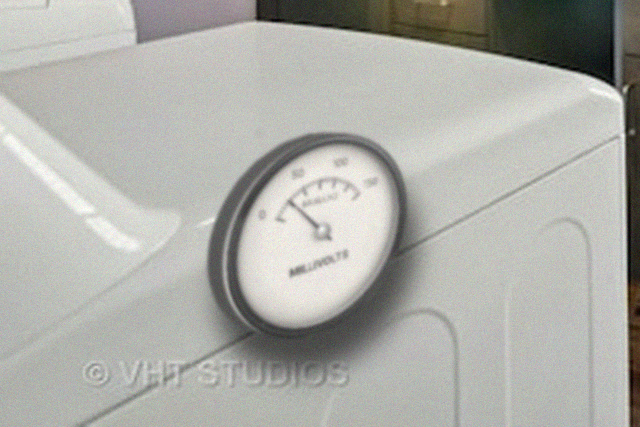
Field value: mV 25
